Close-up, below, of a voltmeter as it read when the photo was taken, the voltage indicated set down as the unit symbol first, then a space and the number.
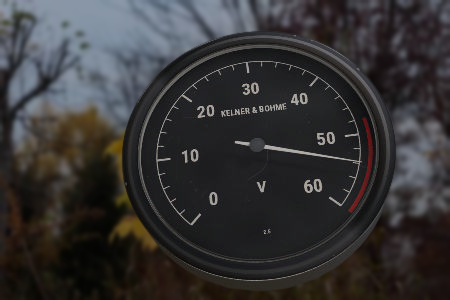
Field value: V 54
